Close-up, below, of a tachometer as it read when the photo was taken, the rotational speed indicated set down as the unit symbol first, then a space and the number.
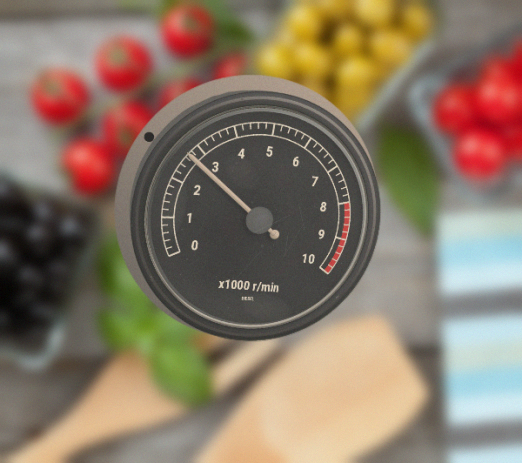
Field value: rpm 2700
